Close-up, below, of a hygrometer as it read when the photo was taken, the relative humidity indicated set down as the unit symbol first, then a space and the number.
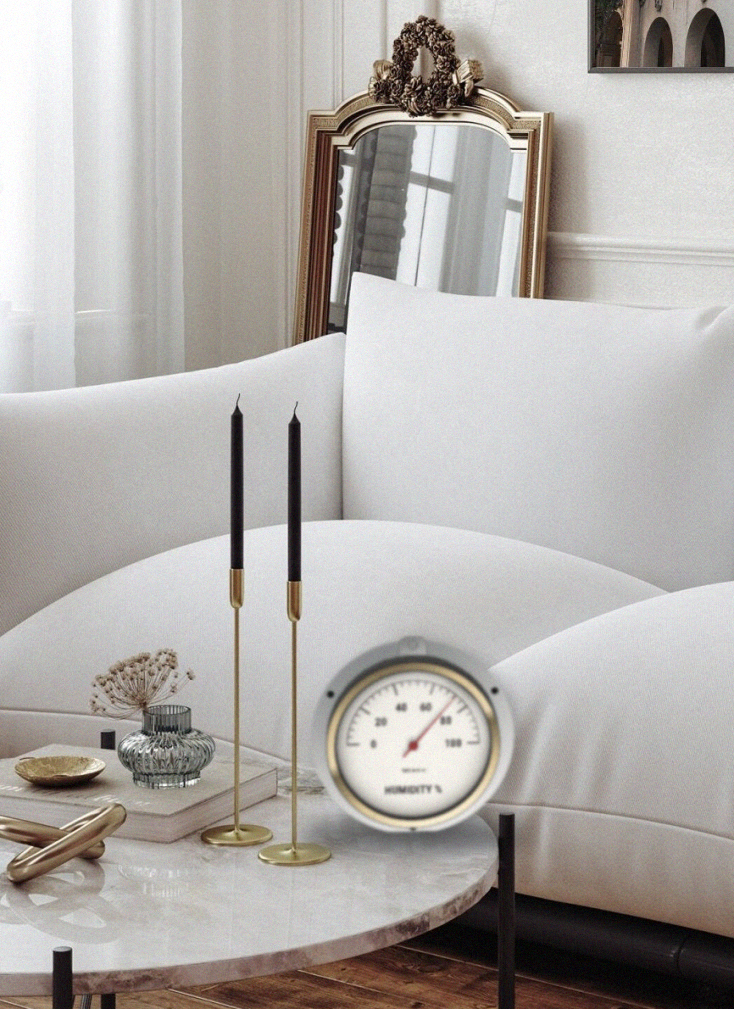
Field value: % 72
